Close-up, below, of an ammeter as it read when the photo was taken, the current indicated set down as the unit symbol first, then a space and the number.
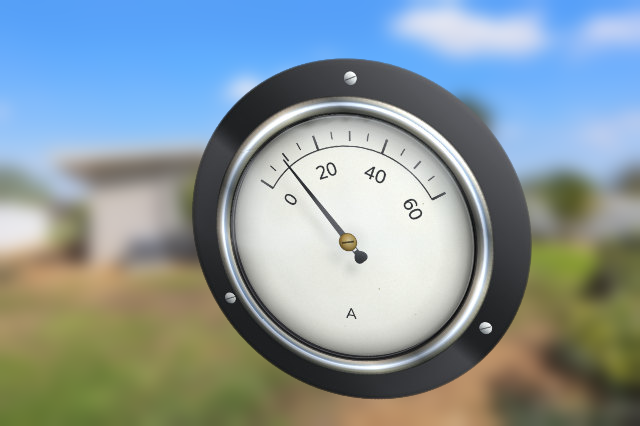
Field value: A 10
